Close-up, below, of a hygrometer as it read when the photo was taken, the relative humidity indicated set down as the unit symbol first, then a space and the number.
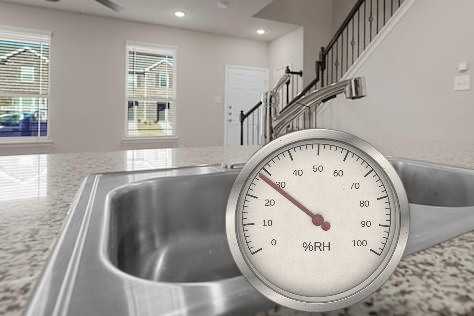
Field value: % 28
